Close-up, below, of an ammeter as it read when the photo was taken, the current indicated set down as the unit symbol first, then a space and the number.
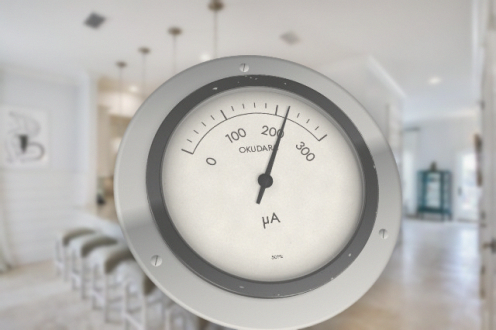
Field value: µA 220
